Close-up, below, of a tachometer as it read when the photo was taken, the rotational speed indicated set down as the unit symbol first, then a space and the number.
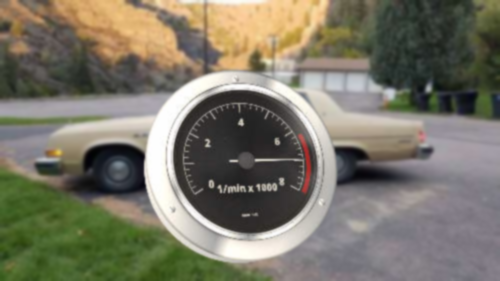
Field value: rpm 7000
